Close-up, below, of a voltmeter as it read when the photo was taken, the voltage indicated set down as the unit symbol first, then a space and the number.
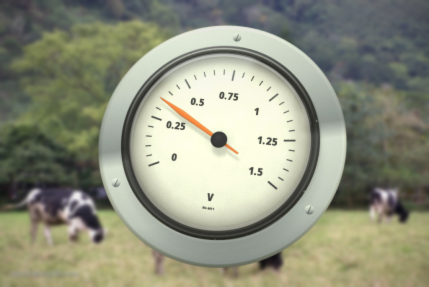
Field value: V 0.35
